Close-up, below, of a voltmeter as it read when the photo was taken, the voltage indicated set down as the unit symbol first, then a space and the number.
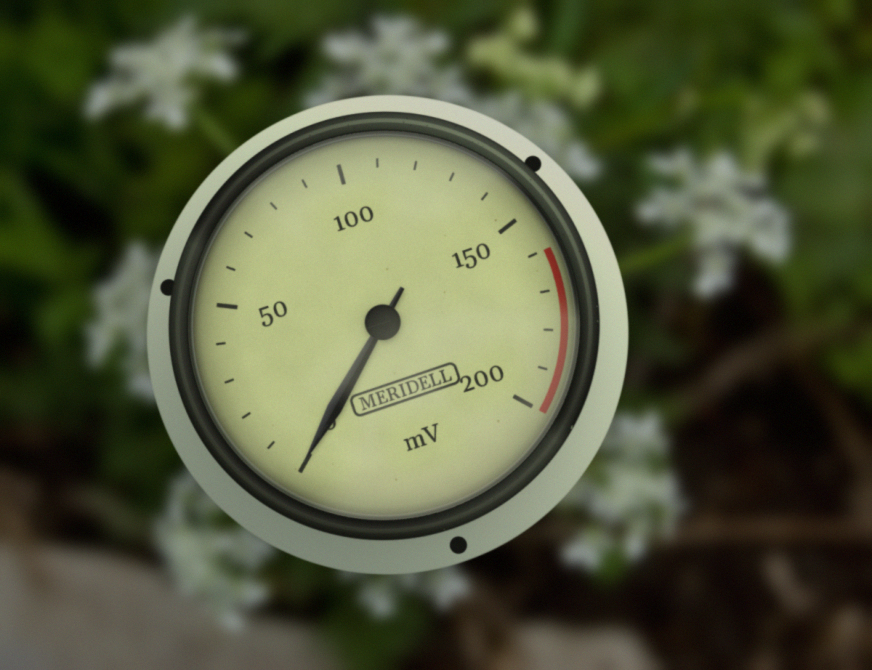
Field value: mV 0
